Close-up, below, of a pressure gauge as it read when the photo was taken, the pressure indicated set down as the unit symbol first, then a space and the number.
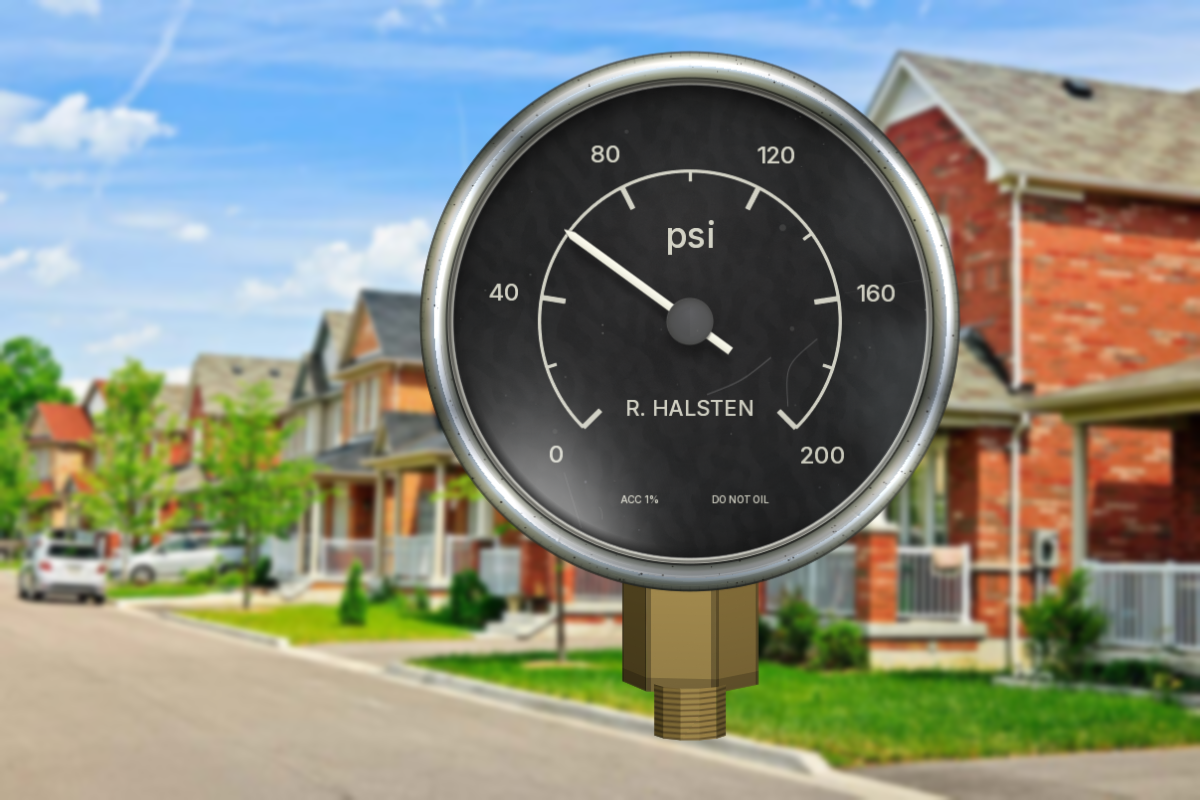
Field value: psi 60
